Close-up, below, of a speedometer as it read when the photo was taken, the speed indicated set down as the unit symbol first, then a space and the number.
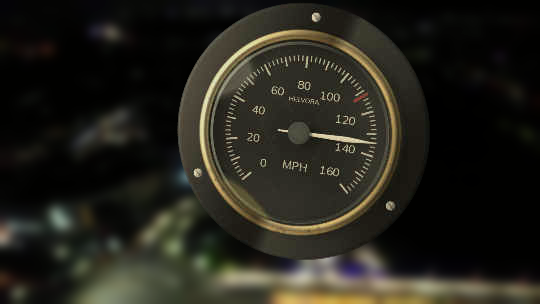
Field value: mph 134
